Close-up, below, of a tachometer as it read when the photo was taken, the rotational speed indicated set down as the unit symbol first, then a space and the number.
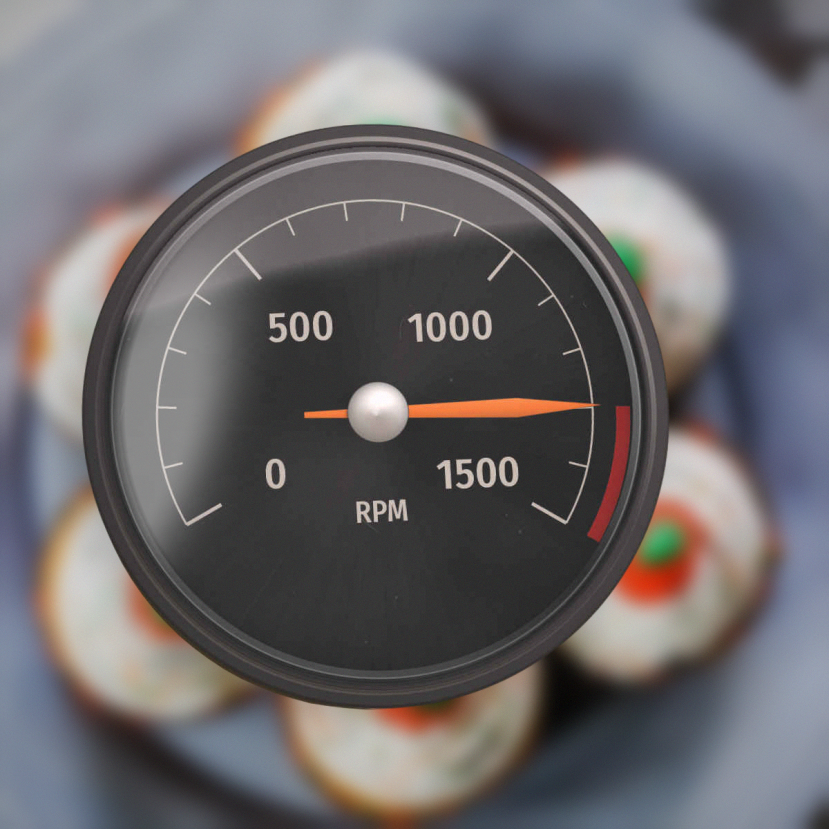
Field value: rpm 1300
